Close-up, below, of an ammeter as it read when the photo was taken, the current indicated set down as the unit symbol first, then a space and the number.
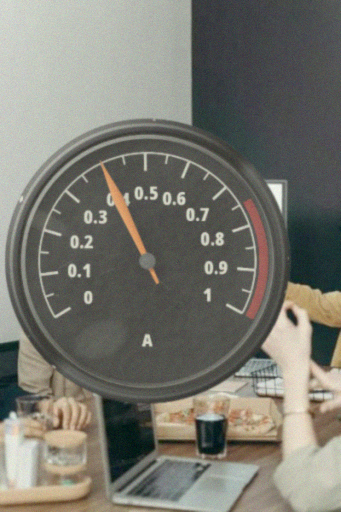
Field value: A 0.4
